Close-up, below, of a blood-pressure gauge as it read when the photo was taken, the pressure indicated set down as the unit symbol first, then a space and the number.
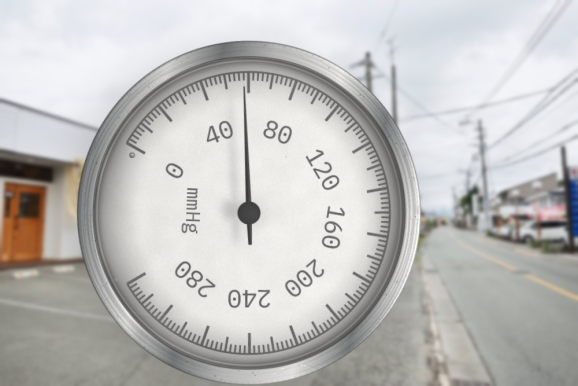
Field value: mmHg 58
